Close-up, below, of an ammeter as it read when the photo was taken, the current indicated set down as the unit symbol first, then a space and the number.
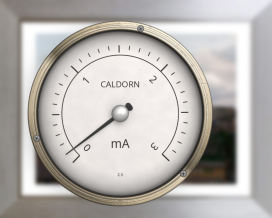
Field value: mA 0.1
